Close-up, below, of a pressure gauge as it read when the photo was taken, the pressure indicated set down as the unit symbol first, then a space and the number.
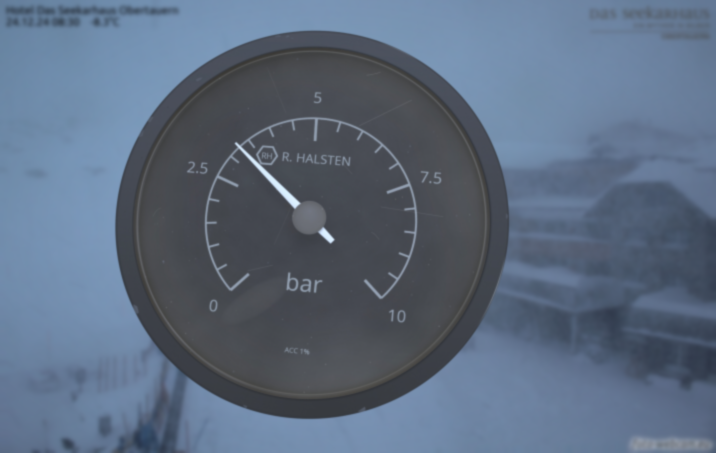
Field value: bar 3.25
